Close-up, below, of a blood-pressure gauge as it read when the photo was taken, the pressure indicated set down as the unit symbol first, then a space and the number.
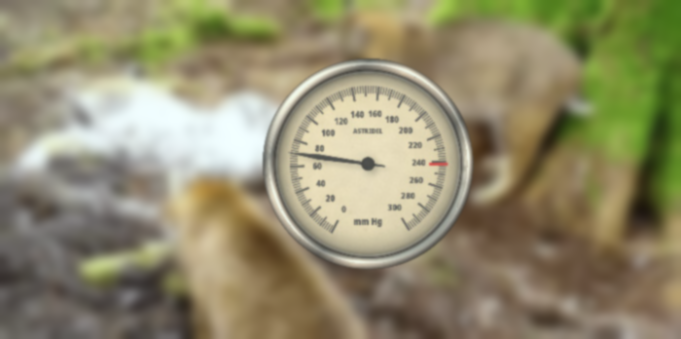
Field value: mmHg 70
